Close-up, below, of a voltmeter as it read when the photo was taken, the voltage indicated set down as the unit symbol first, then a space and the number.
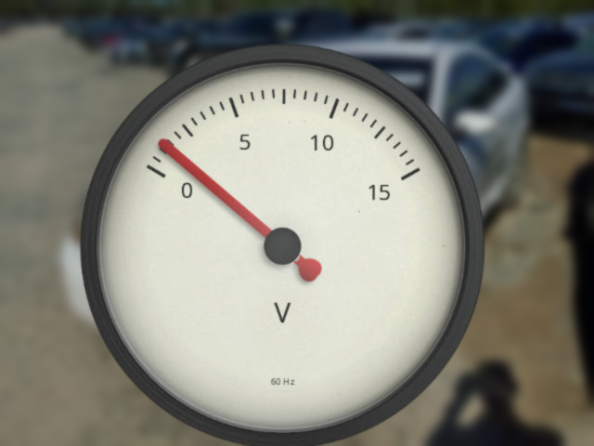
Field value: V 1.25
